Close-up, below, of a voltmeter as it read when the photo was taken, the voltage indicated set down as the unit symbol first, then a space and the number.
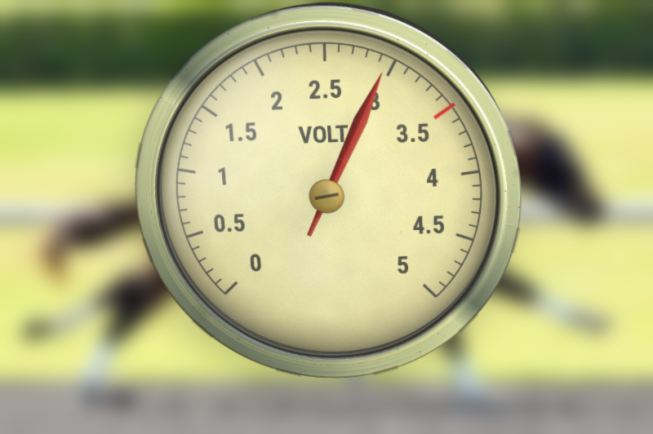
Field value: V 2.95
